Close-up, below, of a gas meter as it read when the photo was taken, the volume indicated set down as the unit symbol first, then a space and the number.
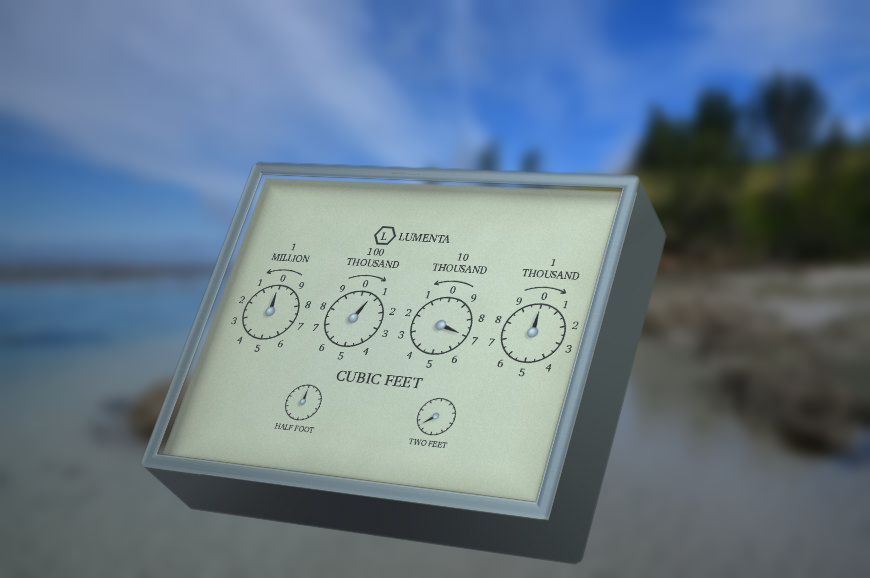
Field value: ft³ 7000
